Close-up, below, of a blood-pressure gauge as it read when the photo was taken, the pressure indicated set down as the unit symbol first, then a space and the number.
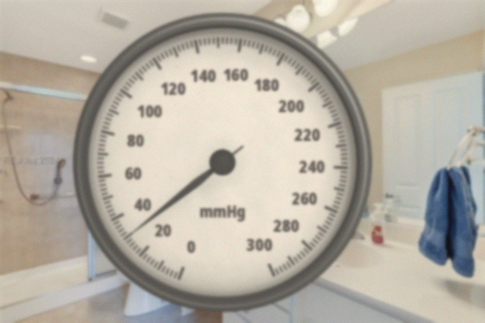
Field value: mmHg 30
